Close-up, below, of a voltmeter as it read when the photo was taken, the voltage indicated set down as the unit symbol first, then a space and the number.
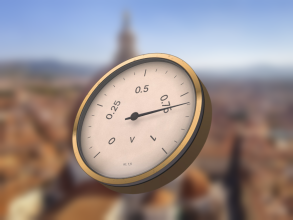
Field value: V 0.8
